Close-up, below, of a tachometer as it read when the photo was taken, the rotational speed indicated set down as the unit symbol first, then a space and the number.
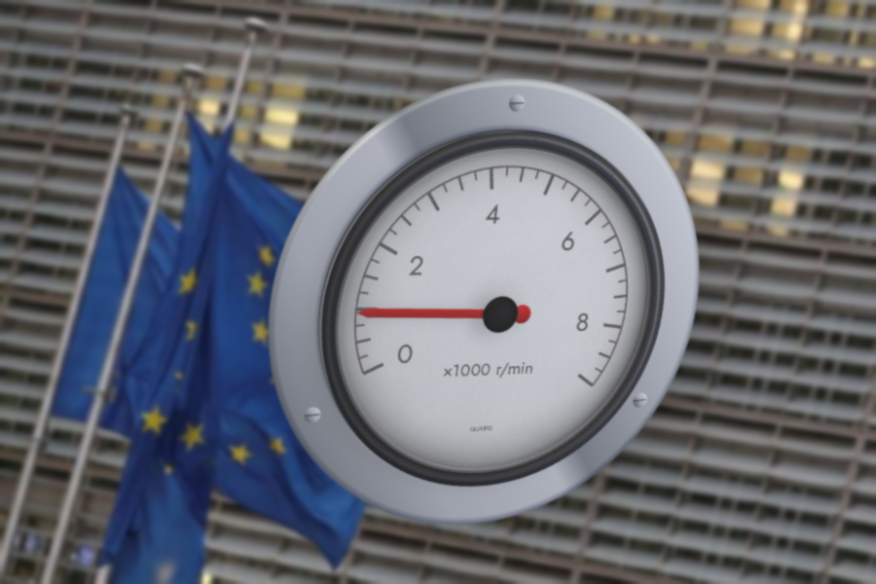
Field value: rpm 1000
